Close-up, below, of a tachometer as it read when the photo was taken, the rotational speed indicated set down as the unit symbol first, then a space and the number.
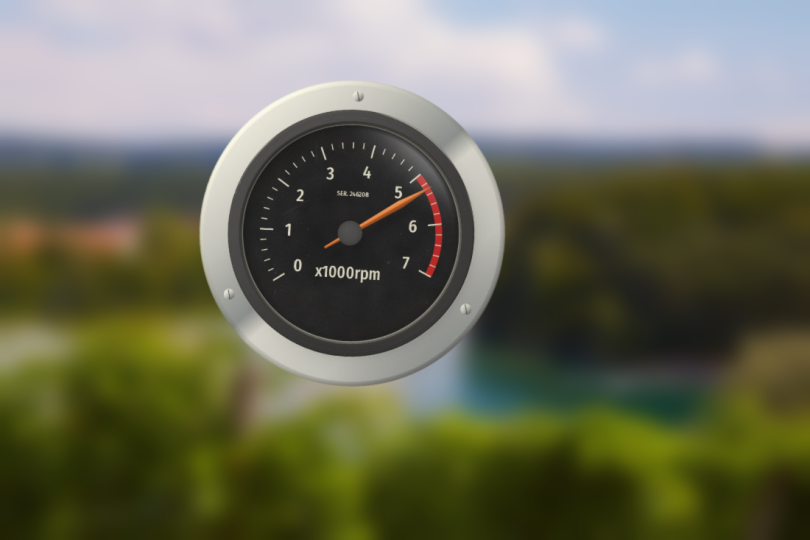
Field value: rpm 5300
